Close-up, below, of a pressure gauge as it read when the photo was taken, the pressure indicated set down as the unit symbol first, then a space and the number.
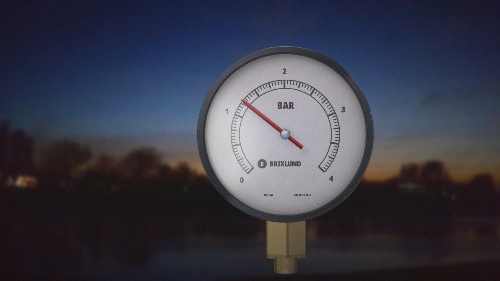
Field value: bar 1.25
